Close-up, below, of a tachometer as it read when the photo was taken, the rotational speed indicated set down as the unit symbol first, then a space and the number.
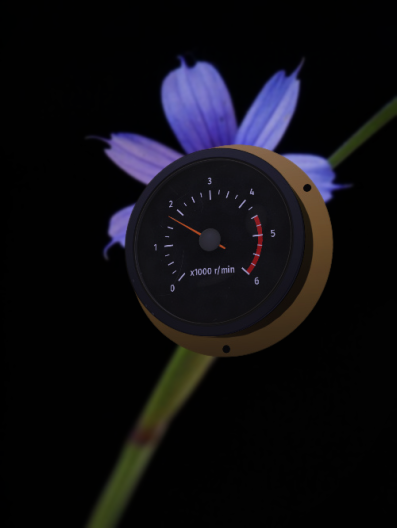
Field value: rpm 1750
